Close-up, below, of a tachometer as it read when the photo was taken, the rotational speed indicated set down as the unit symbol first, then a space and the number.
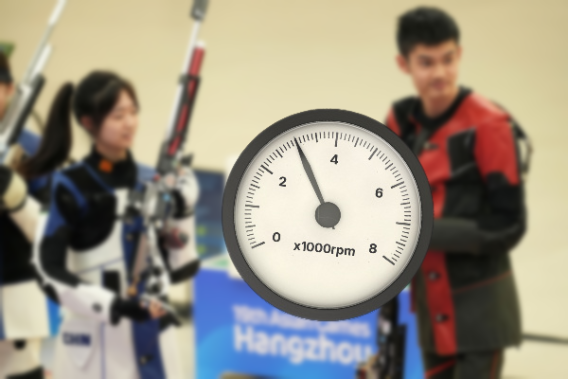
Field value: rpm 3000
